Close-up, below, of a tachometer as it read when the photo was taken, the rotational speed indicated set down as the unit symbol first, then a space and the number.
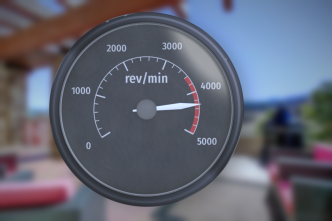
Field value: rpm 4300
